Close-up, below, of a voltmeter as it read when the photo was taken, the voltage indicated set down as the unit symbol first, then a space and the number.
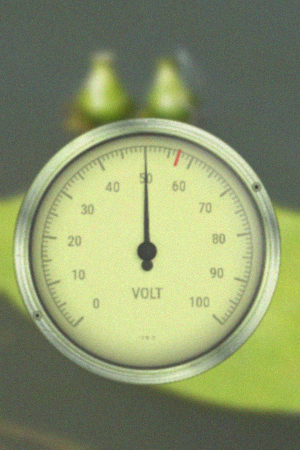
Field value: V 50
